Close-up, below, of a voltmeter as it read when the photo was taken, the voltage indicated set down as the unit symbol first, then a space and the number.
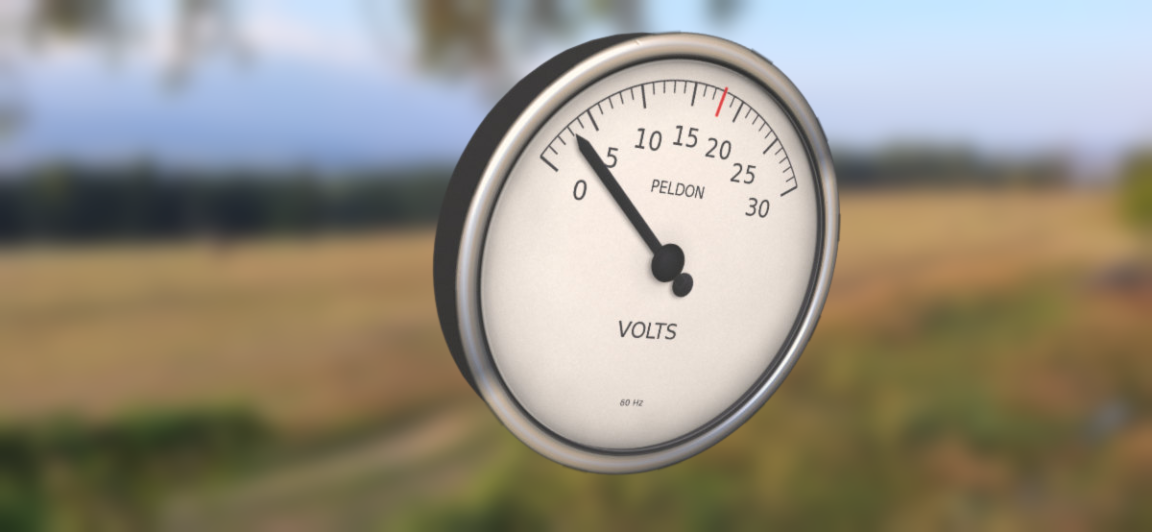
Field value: V 3
